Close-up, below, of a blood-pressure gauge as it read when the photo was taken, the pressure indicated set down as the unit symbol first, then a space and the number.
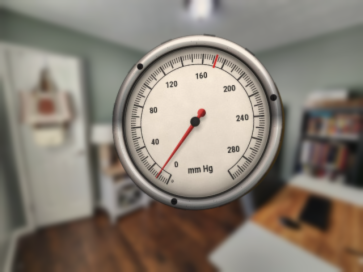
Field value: mmHg 10
